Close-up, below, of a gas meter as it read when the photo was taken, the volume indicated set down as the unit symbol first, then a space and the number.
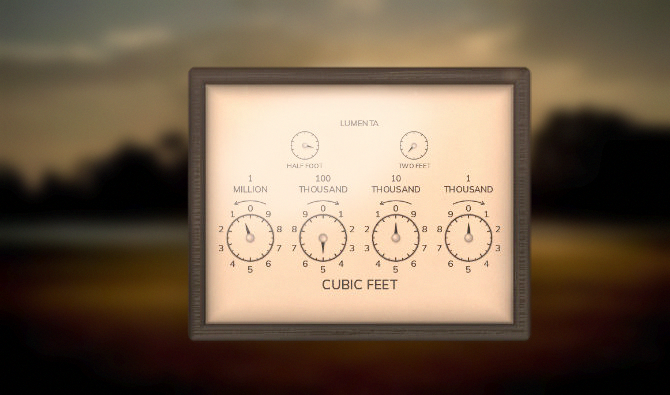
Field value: ft³ 50000
